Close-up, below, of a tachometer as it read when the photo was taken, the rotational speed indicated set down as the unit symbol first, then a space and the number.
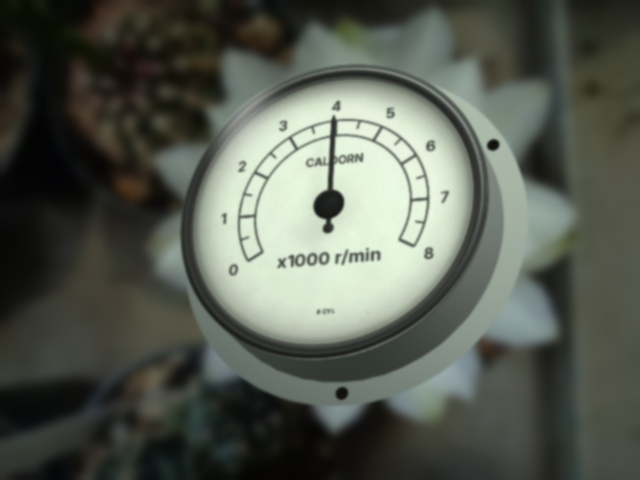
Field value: rpm 4000
